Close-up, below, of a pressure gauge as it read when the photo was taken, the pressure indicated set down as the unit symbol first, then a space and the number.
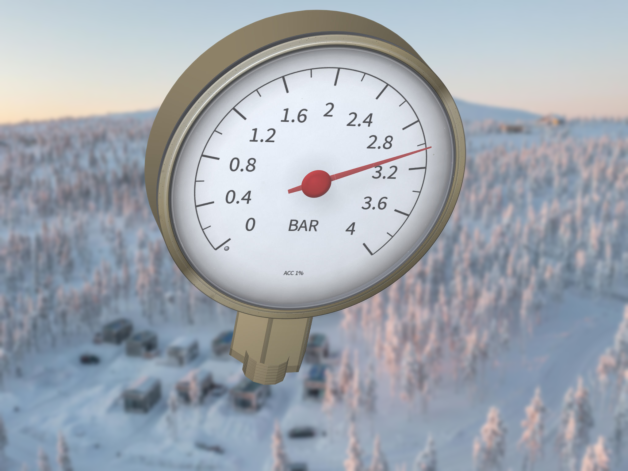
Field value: bar 3
